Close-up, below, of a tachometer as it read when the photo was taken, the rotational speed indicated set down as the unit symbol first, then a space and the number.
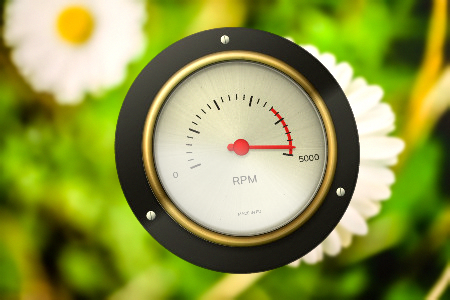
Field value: rpm 4800
